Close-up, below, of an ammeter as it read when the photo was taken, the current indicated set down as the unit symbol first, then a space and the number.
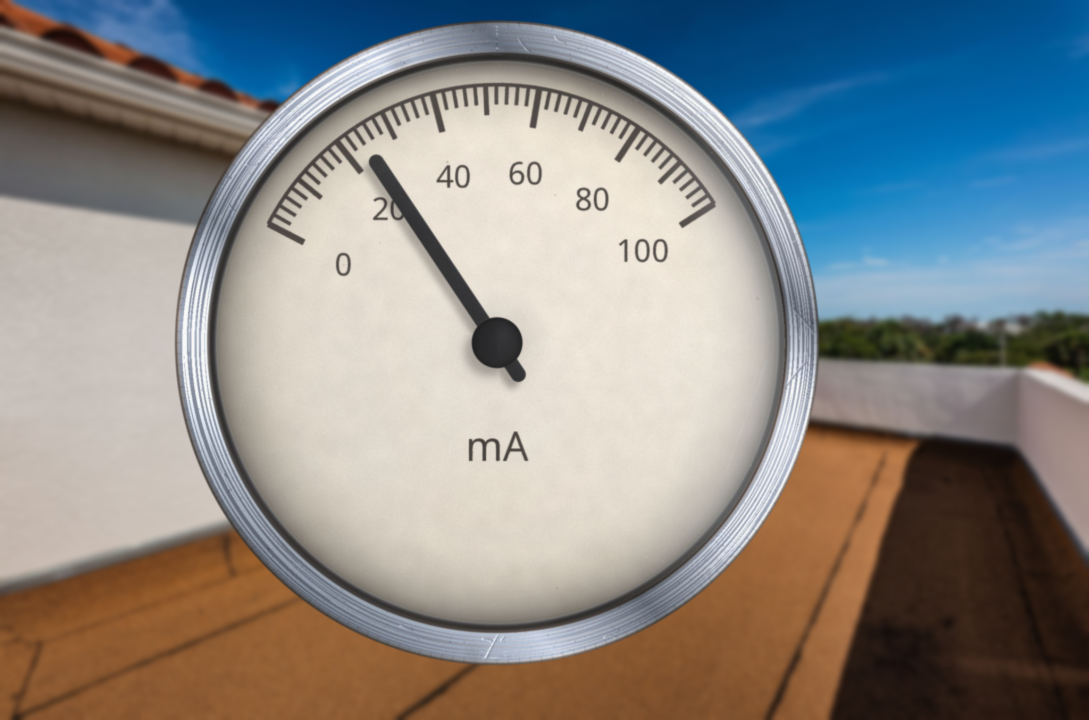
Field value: mA 24
